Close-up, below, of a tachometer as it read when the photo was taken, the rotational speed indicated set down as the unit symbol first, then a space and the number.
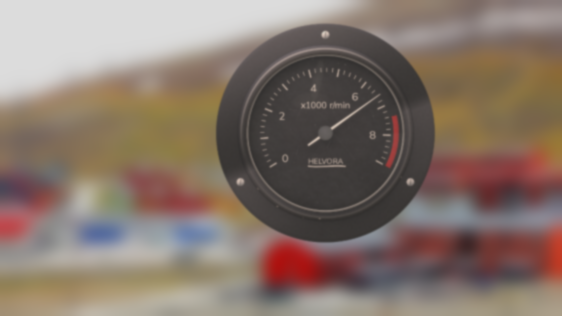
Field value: rpm 6600
